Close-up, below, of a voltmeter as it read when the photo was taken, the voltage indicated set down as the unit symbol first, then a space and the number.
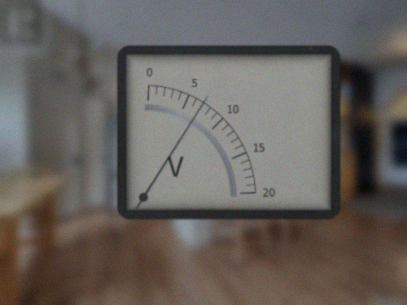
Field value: V 7
